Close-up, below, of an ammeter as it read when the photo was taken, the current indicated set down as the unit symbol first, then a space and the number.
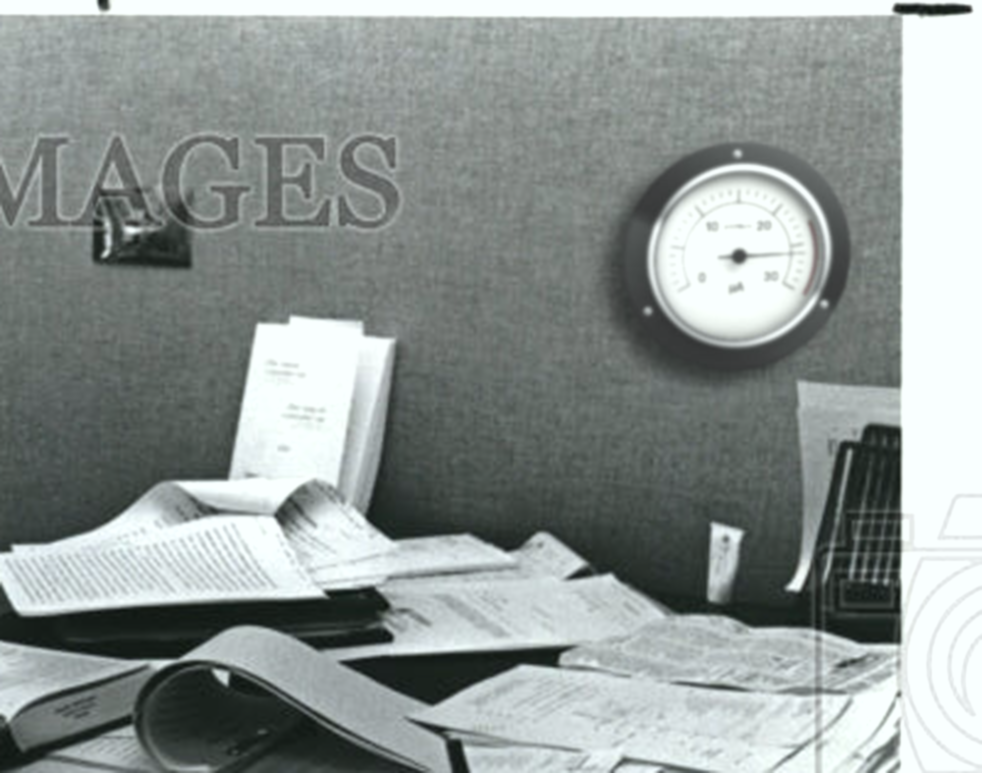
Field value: µA 26
